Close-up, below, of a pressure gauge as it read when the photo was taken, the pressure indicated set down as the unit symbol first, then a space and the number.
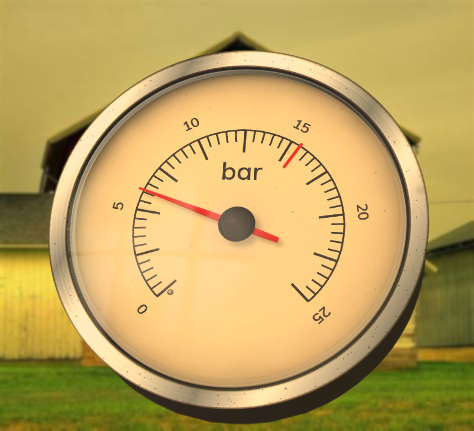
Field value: bar 6
